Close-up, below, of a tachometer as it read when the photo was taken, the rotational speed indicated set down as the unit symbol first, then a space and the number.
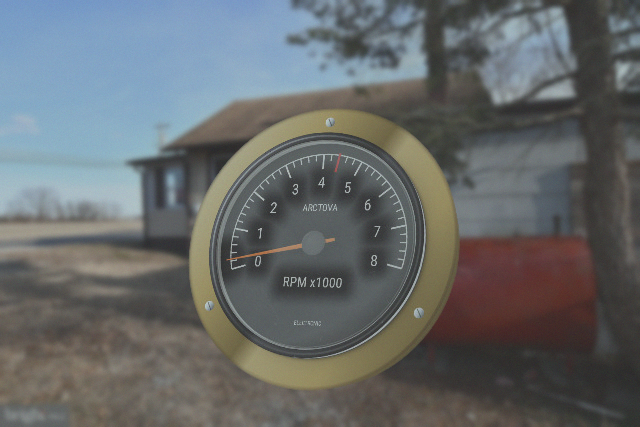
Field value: rpm 200
